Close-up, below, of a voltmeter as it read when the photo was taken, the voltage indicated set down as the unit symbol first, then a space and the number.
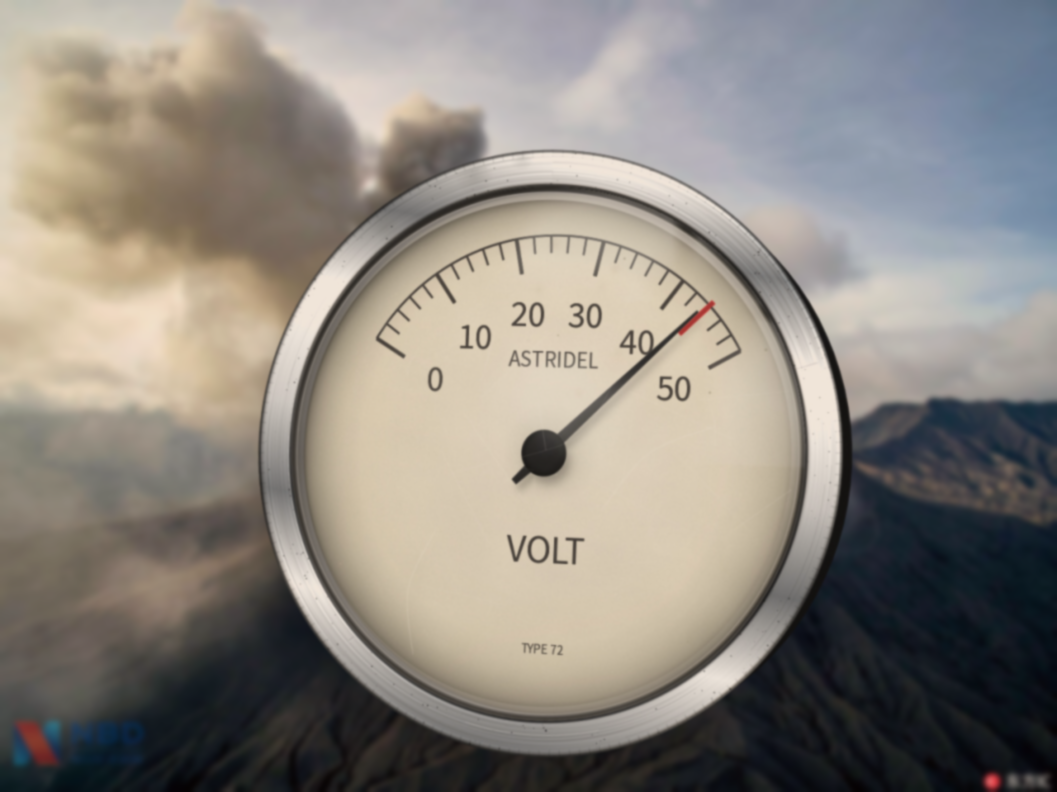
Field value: V 44
